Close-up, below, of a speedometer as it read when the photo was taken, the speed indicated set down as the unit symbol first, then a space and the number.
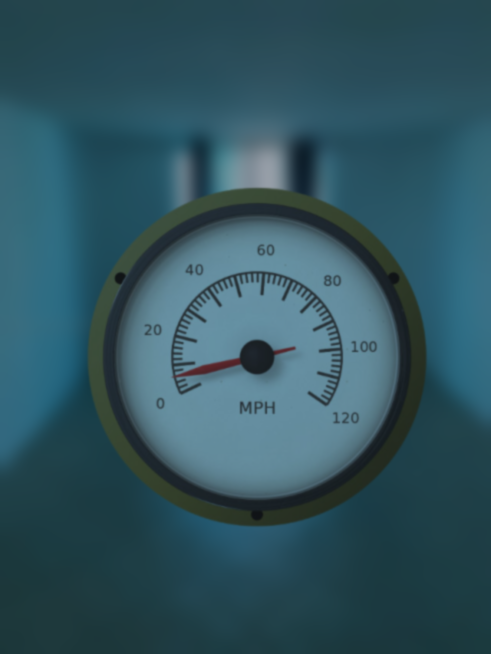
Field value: mph 6
